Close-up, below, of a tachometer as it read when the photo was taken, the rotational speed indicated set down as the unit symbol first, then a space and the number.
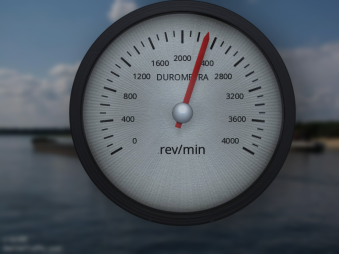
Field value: rpm 2300
